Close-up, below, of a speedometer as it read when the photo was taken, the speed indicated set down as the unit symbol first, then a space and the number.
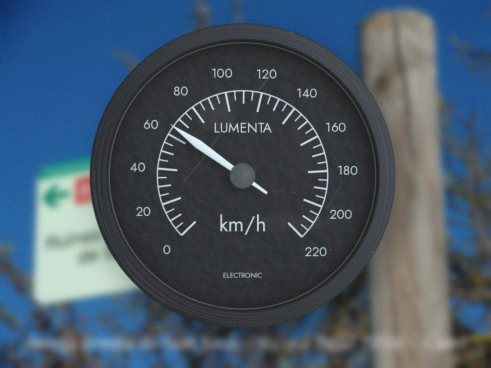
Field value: km/h 65
